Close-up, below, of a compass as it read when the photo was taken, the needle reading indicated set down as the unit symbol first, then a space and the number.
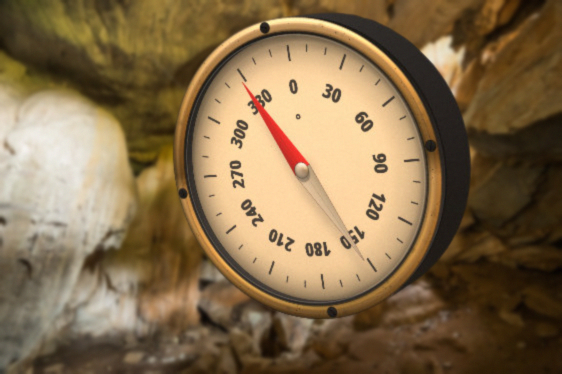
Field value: ° 330
